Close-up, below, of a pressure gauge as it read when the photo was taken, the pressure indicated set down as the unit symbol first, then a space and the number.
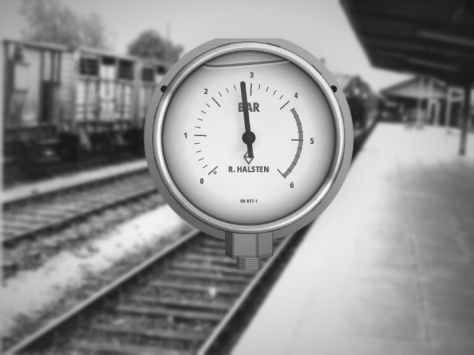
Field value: bar 2.8
